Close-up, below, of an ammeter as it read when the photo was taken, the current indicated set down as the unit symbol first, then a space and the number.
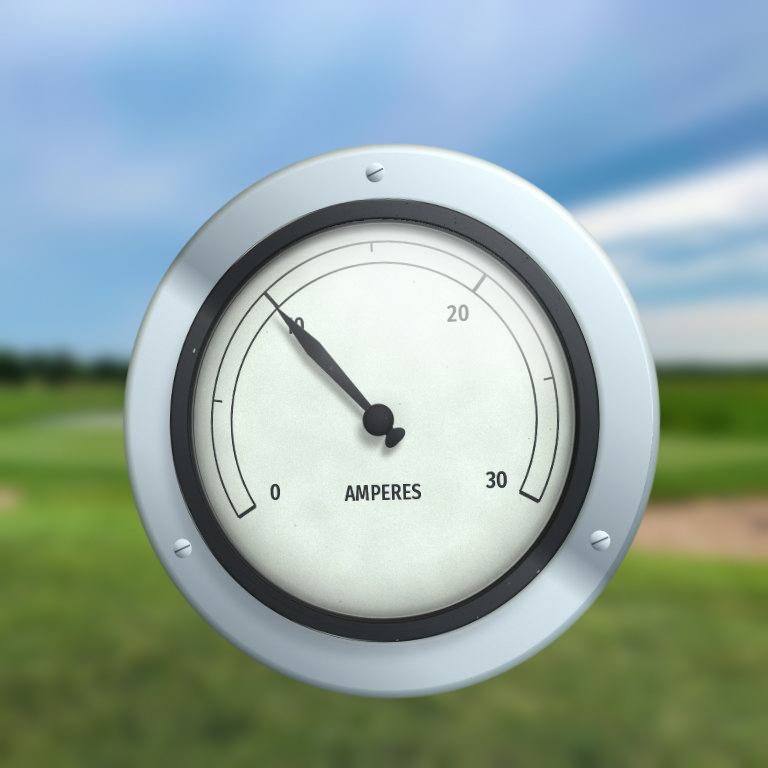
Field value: A 10
